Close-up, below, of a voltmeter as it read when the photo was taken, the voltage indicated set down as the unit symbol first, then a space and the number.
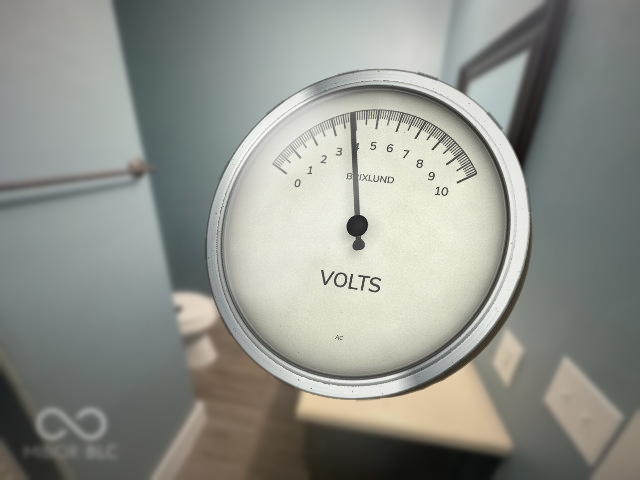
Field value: V 4
